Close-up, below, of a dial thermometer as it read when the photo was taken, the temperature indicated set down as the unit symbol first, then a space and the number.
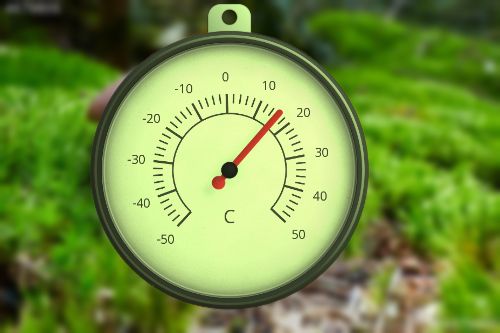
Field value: °C 16
